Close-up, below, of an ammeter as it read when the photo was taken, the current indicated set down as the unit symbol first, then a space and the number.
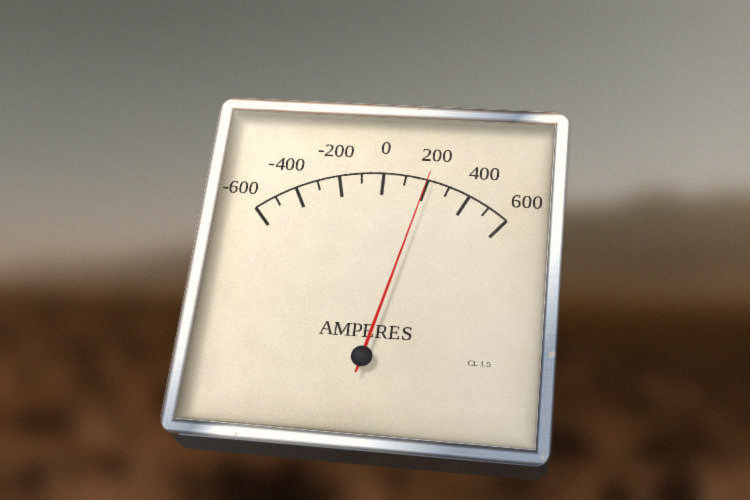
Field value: A 200
